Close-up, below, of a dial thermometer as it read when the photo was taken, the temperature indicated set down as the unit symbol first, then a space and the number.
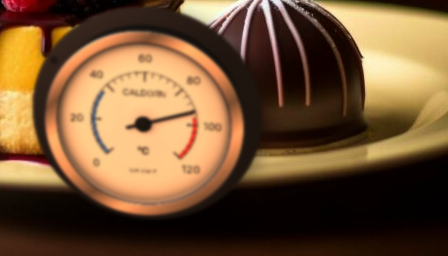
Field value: °C 92
